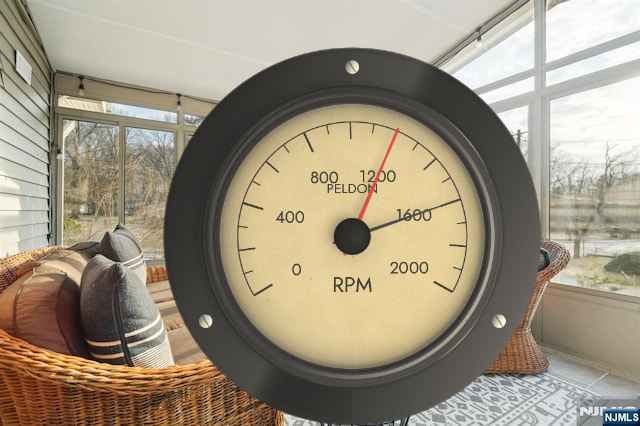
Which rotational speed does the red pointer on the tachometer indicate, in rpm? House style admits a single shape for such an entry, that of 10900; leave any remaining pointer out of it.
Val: 1200
